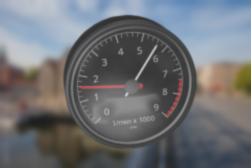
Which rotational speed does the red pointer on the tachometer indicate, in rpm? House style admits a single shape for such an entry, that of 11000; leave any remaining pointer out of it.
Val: 1600
